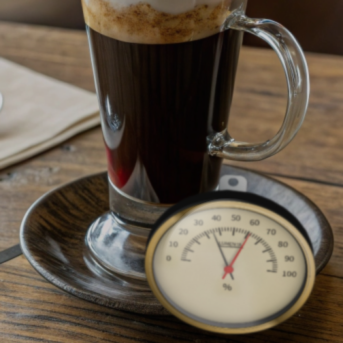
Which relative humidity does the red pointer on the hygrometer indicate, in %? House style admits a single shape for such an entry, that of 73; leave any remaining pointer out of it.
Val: 60
